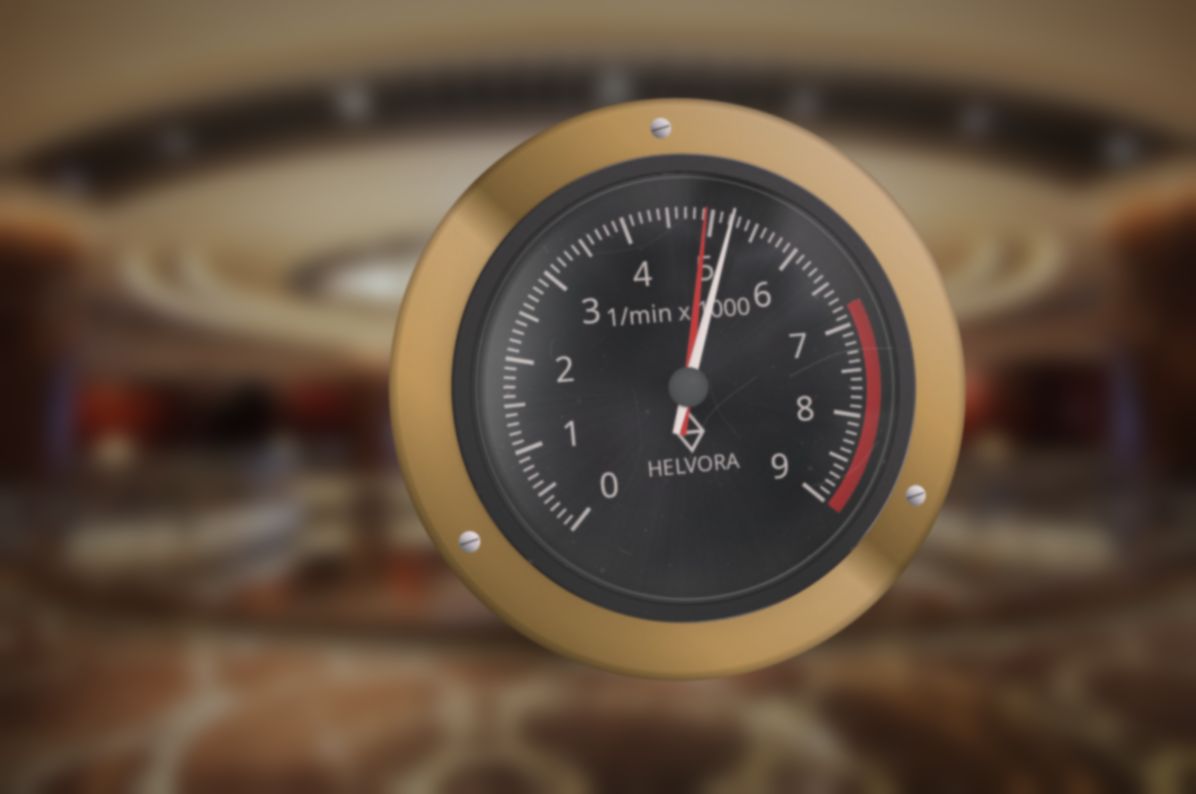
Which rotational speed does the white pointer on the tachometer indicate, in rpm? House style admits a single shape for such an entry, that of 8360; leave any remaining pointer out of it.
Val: 5200
